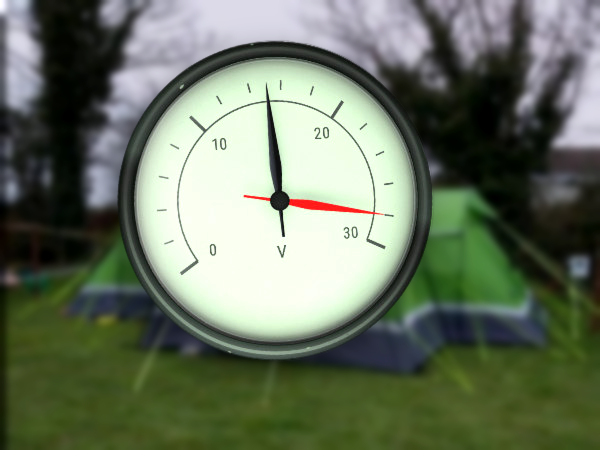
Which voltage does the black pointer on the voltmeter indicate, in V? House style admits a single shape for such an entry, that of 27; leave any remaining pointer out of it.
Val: 15
